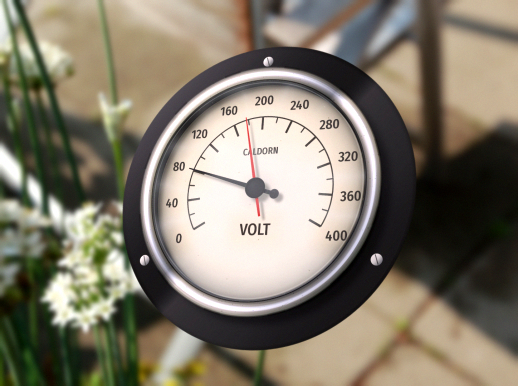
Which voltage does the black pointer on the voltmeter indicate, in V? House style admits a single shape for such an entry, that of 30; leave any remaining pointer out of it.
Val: 80
